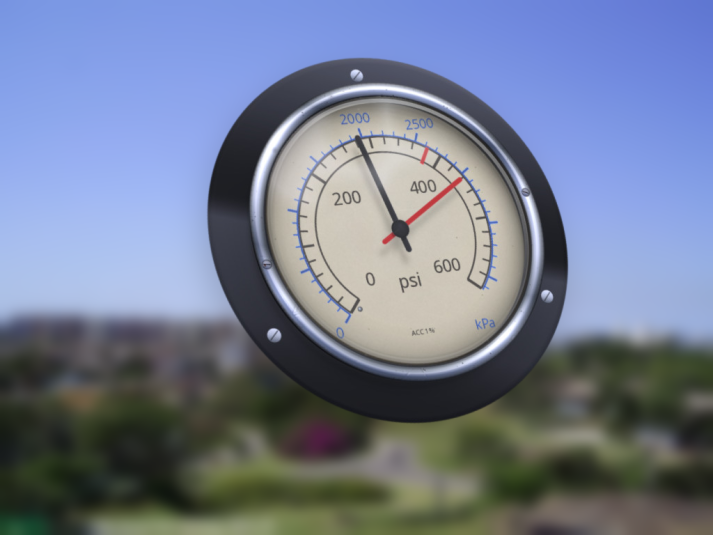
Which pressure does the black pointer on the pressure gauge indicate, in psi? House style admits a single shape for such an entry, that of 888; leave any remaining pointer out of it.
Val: 280
